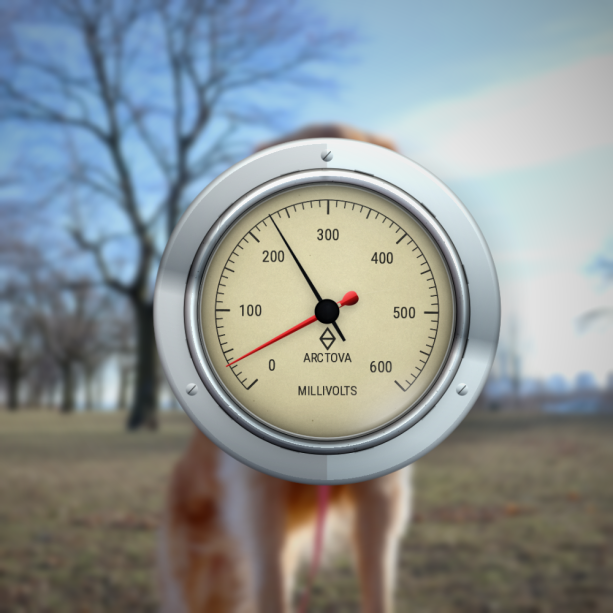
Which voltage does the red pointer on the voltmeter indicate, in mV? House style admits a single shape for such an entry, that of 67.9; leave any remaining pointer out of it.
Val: 35
